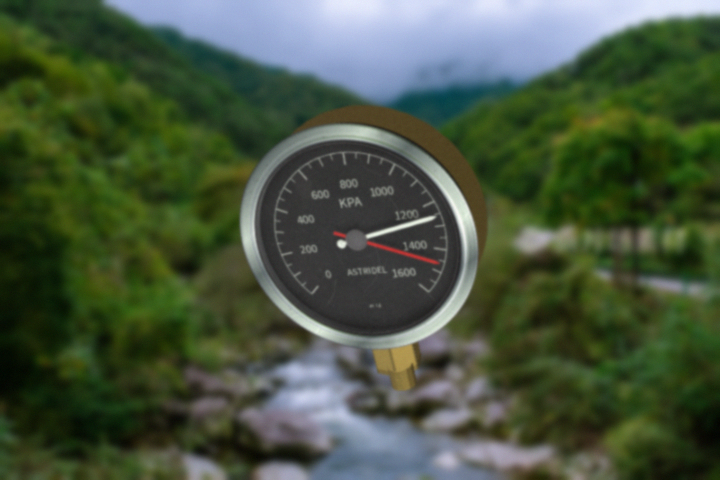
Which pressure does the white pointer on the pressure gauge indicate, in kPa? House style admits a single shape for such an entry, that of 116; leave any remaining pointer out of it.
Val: 1250
